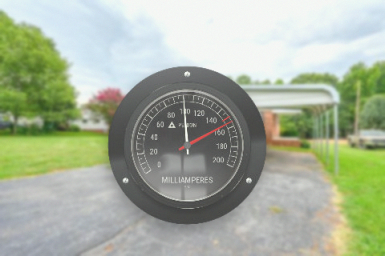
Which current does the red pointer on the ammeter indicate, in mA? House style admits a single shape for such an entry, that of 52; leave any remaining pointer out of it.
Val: 155
